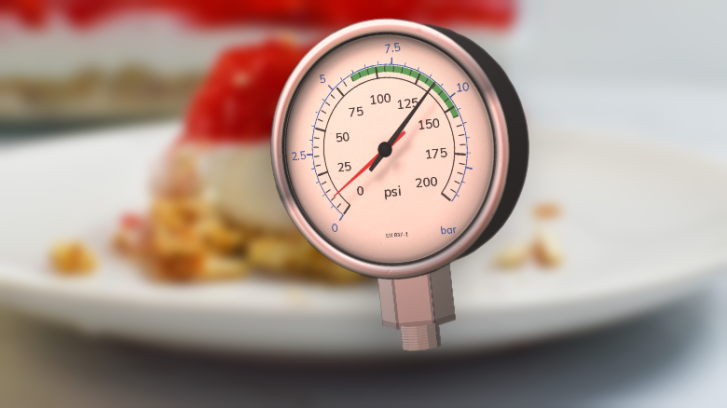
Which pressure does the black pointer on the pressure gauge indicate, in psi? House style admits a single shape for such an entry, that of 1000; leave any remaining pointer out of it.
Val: 135
